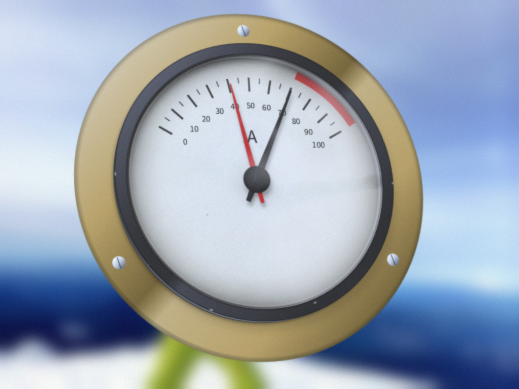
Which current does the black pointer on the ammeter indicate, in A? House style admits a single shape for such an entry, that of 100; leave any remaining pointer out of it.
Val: 70
